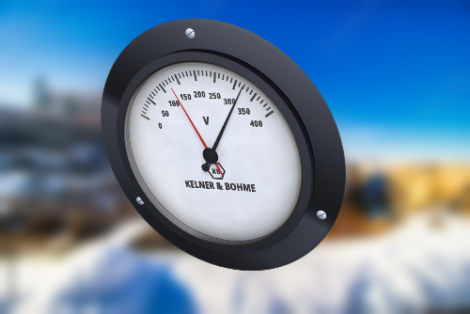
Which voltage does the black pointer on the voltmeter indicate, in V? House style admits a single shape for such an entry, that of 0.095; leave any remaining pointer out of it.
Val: 320
